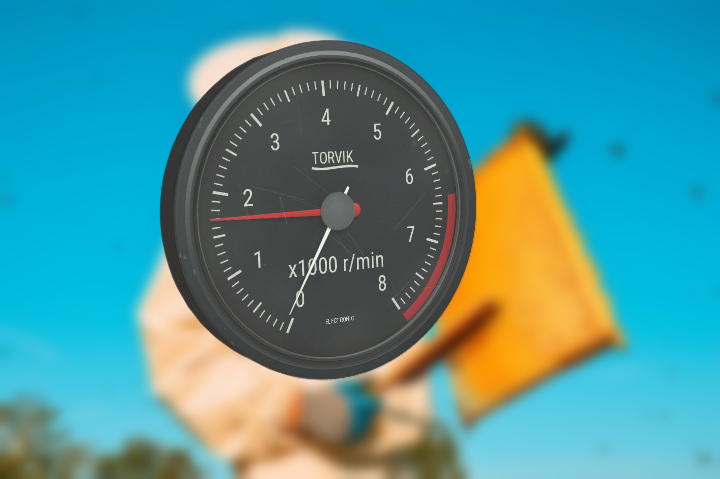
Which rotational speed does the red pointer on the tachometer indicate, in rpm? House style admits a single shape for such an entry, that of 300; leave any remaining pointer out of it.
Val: 1700
